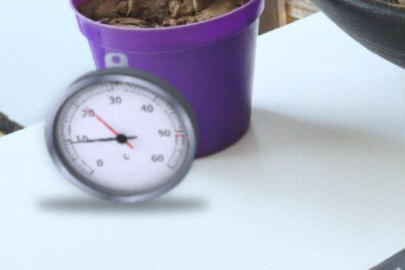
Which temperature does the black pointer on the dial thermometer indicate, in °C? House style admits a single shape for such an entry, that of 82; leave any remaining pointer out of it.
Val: 10
